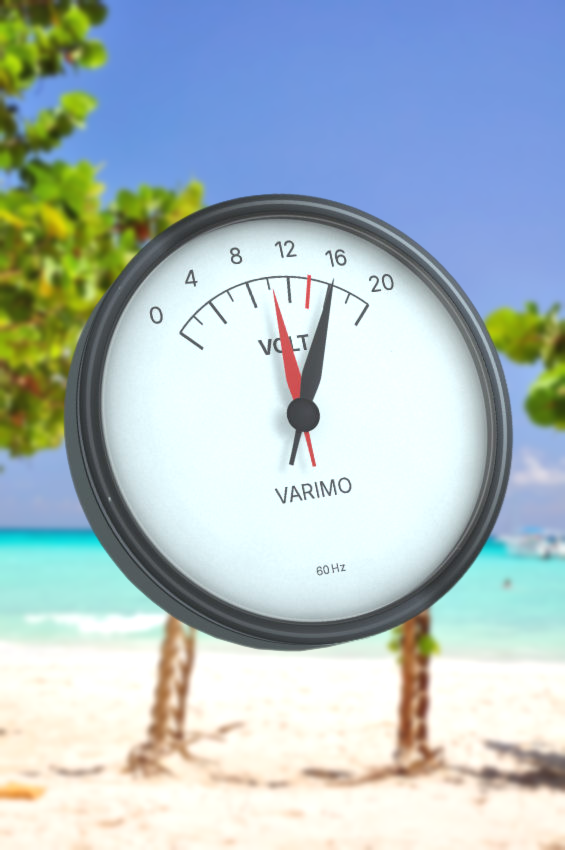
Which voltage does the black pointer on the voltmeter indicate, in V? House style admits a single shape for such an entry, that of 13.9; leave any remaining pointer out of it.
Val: 16
